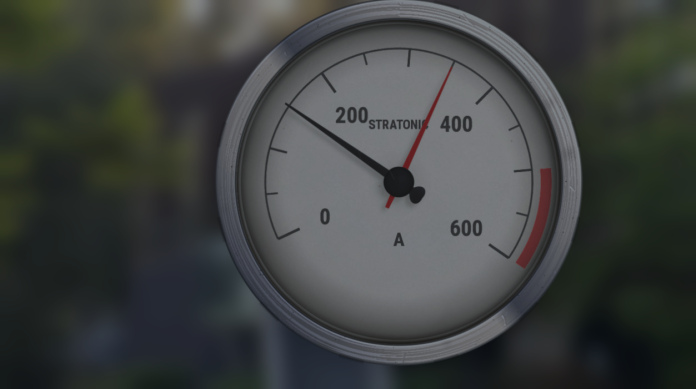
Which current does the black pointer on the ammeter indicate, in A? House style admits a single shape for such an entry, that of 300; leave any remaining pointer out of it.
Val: 150
